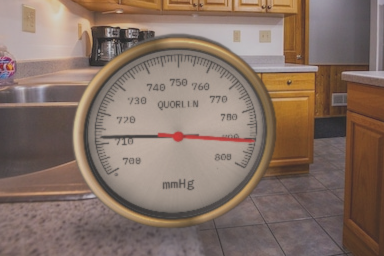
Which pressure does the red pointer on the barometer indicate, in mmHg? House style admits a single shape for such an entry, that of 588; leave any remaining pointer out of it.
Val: 790
